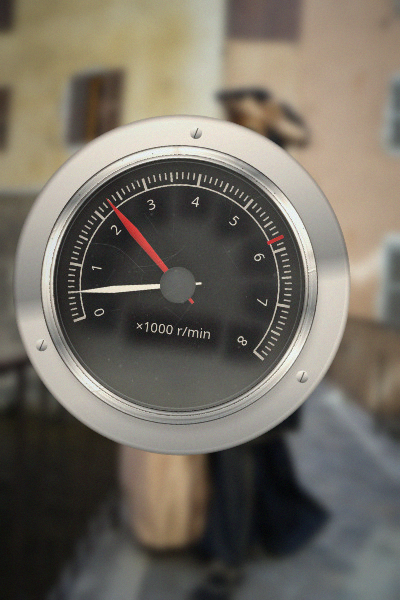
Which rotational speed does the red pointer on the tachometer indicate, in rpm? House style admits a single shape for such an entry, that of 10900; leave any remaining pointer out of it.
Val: 2300
